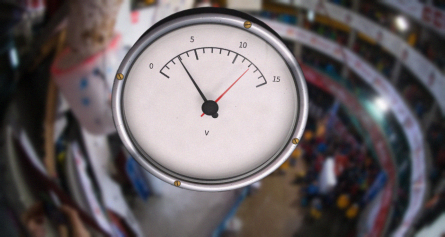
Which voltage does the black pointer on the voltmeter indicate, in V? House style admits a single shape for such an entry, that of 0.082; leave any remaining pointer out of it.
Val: 3
